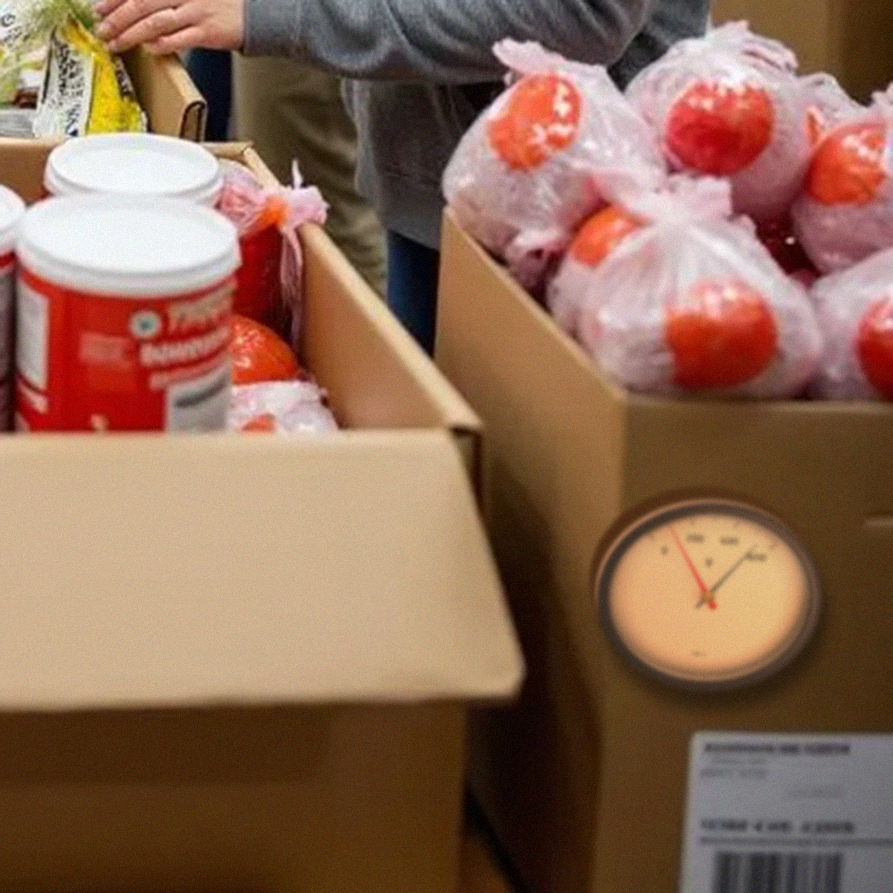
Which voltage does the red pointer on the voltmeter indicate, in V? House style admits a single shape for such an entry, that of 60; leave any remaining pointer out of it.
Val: 100
